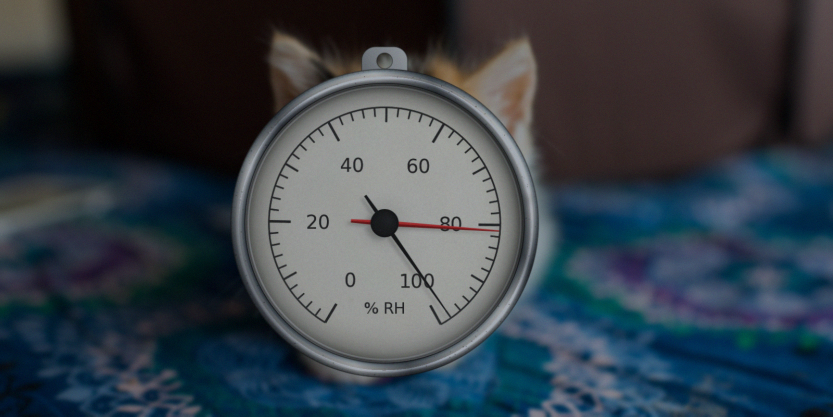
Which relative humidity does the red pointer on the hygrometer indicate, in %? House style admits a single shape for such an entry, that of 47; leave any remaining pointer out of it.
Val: 81
